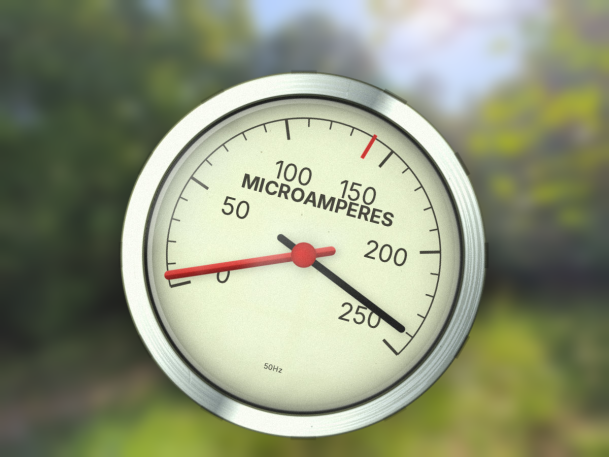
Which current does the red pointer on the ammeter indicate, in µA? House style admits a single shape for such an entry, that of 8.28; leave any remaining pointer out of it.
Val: 5
